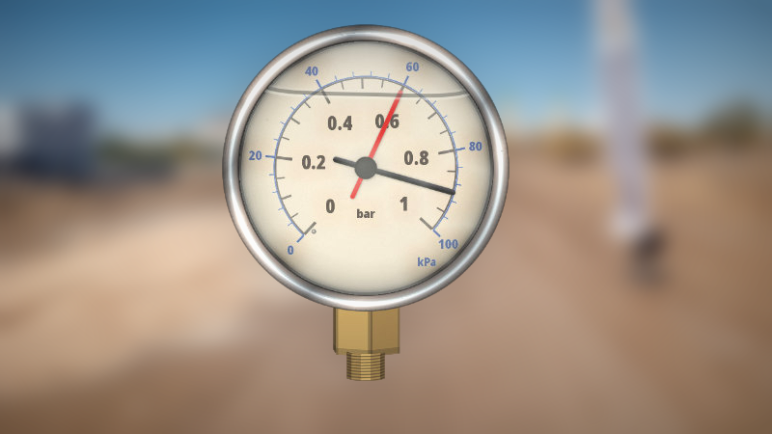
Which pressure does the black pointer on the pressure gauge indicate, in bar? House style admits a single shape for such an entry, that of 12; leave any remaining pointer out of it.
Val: 0.9
